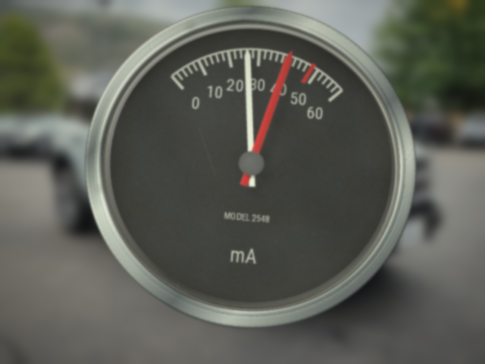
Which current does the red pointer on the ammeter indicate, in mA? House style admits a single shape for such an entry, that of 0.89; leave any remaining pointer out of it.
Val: 40
